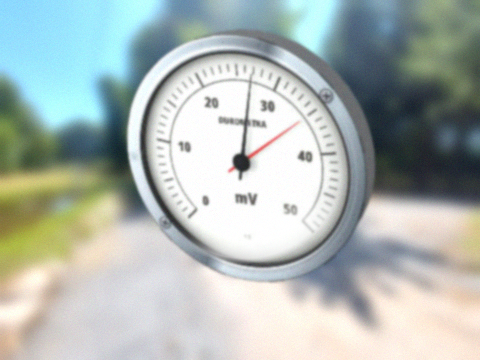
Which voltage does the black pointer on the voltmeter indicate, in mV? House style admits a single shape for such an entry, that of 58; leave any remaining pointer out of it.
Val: 27
